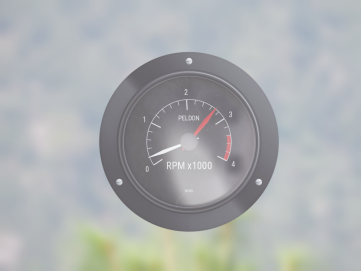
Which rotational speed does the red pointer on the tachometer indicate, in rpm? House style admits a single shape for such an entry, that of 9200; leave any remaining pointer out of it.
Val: 2700
